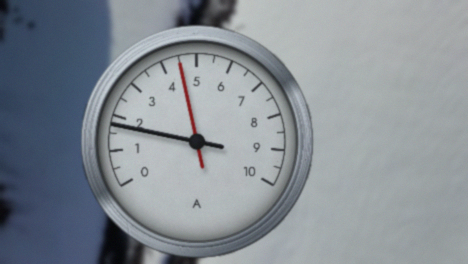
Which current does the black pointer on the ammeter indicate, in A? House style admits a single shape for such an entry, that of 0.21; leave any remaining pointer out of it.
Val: 1.75
